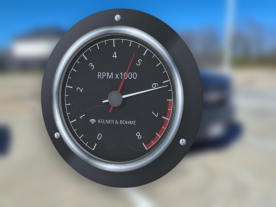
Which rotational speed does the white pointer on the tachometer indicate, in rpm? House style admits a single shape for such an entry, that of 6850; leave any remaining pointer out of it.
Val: 6125
